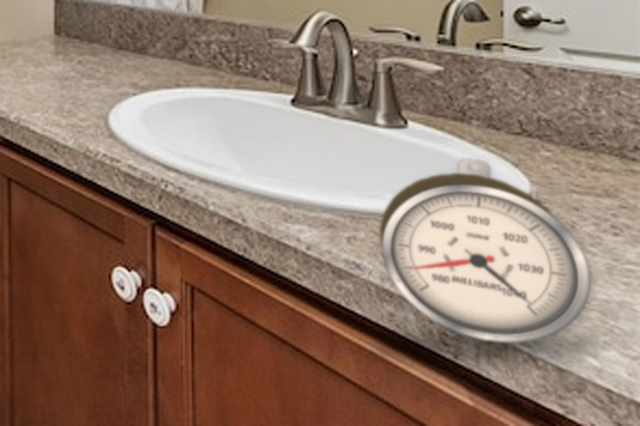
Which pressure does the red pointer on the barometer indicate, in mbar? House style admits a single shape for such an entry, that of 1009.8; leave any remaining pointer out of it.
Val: 985
